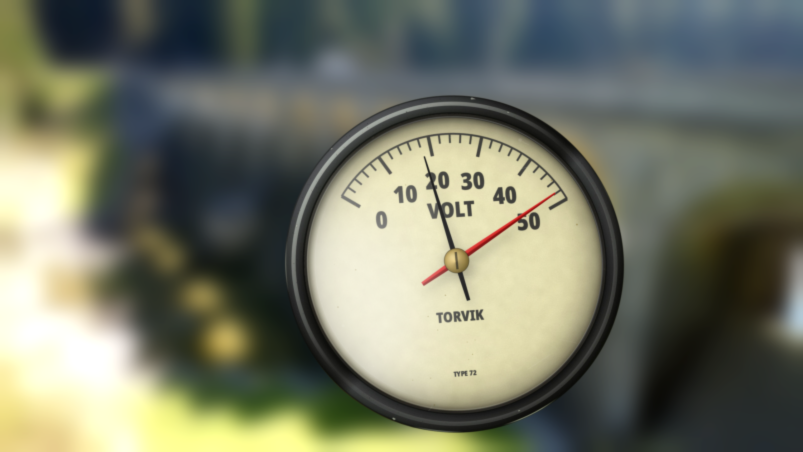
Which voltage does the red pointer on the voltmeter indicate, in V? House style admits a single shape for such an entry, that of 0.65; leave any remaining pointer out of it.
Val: 48
